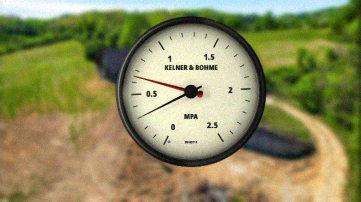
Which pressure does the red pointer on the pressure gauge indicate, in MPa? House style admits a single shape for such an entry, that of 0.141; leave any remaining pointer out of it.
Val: 0.65
